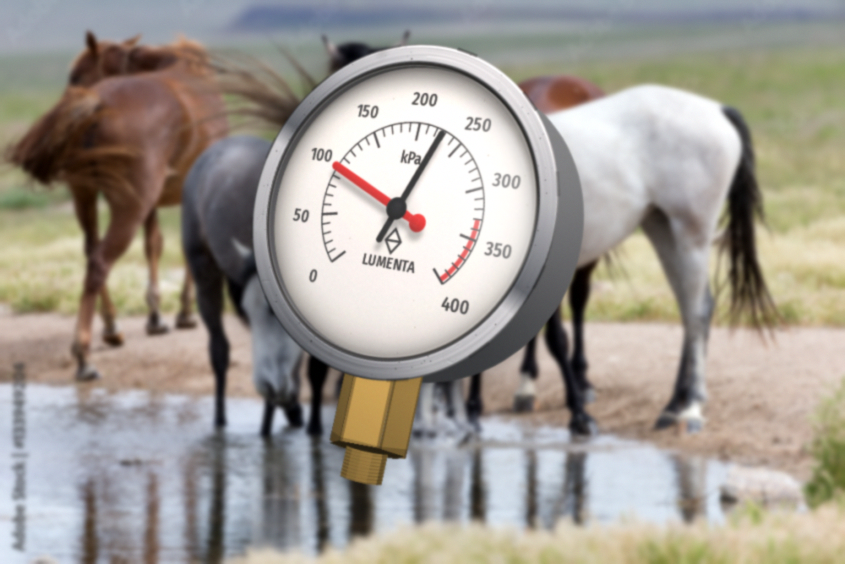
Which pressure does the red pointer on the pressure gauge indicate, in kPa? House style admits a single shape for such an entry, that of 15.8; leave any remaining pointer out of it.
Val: 100
